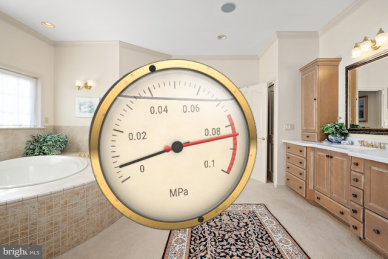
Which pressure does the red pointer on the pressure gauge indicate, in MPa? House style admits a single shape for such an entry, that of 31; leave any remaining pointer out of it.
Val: 0.084
